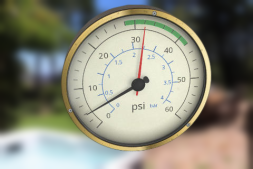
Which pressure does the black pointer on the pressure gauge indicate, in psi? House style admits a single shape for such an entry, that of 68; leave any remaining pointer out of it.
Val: 4
